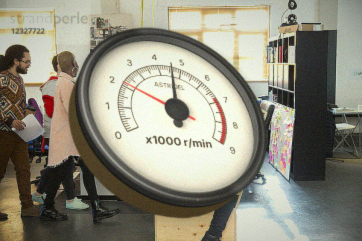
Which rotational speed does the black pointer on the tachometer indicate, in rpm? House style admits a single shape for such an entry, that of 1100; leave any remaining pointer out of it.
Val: 4500
